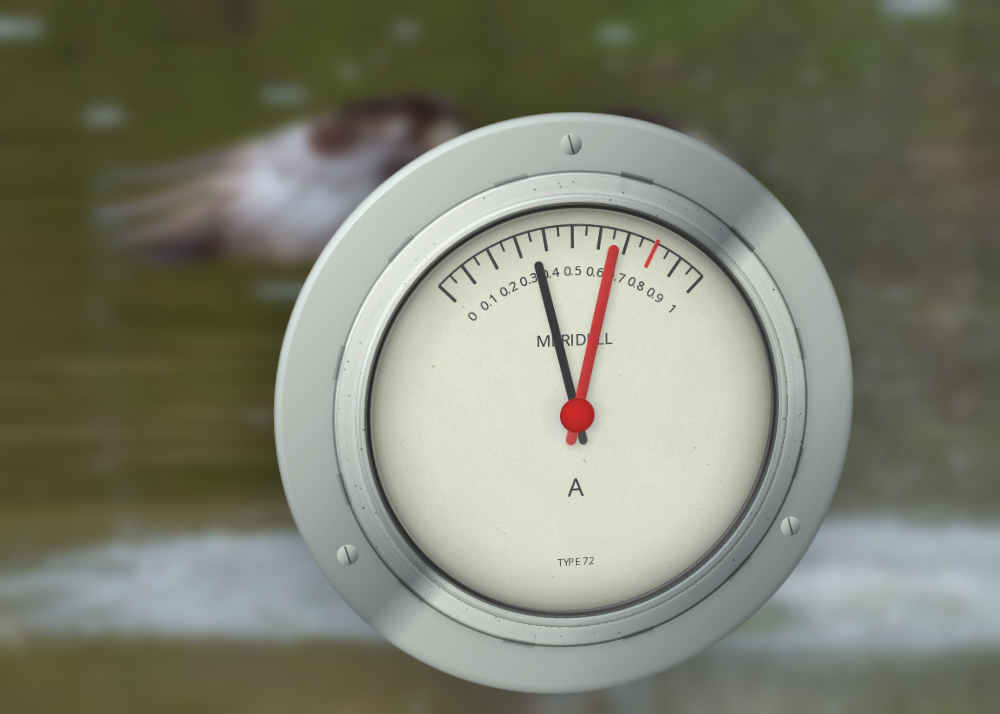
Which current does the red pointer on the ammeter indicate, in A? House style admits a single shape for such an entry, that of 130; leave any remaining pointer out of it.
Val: 0.65
